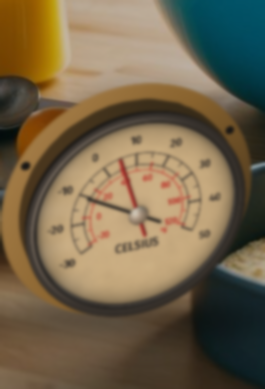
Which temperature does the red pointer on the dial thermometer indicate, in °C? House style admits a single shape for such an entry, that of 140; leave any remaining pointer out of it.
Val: 5
